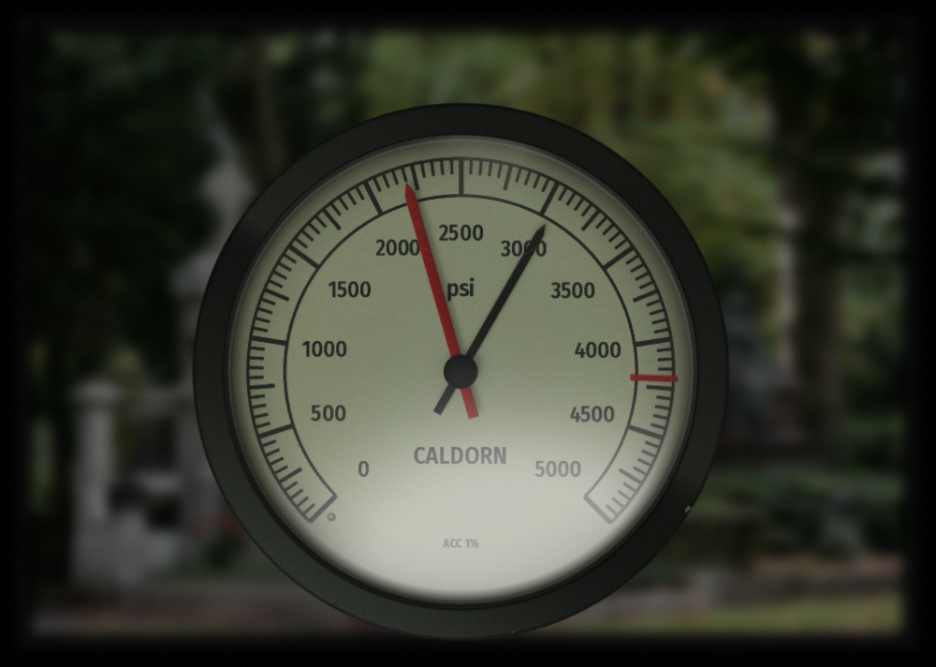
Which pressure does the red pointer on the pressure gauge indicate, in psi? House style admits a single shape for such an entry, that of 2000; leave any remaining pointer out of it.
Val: 2200
